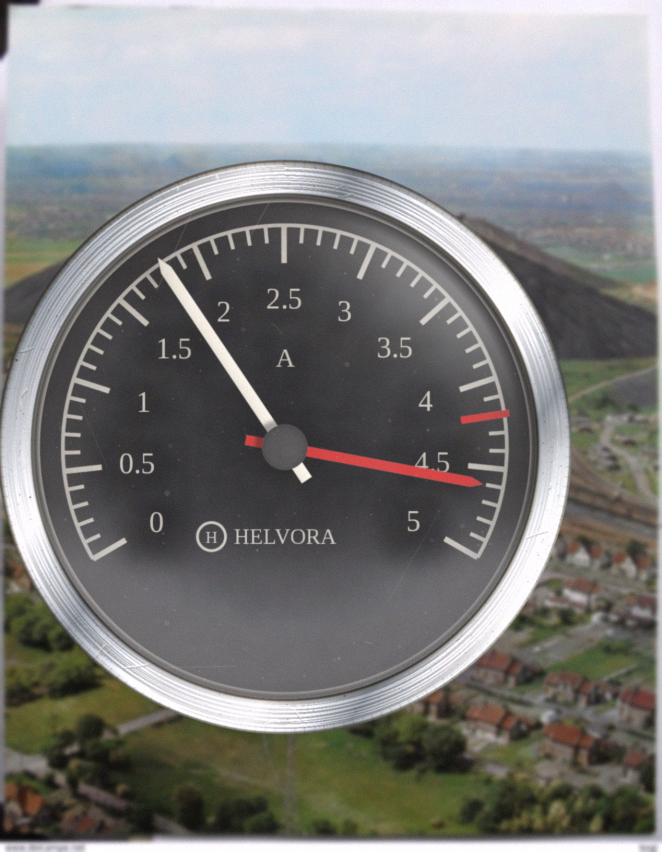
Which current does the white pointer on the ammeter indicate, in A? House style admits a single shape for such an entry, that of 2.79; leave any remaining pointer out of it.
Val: 1.8
